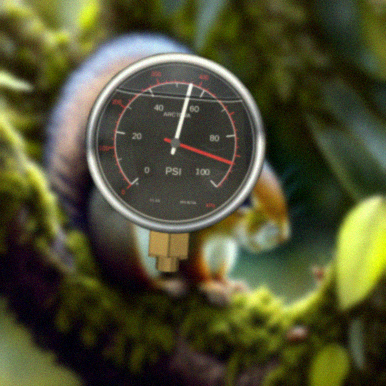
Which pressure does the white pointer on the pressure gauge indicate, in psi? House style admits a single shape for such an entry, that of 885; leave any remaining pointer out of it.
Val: 55
